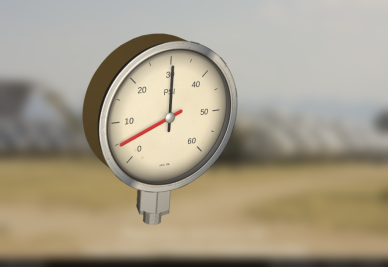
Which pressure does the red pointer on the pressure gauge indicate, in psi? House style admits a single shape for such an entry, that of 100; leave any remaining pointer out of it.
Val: 5
